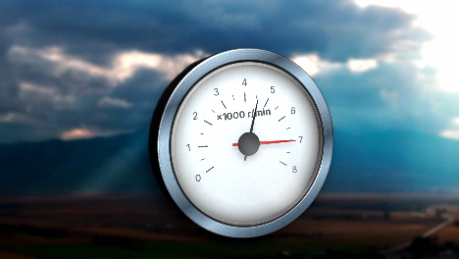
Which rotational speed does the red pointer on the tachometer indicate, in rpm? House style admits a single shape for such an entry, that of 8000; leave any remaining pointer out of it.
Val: 7000
